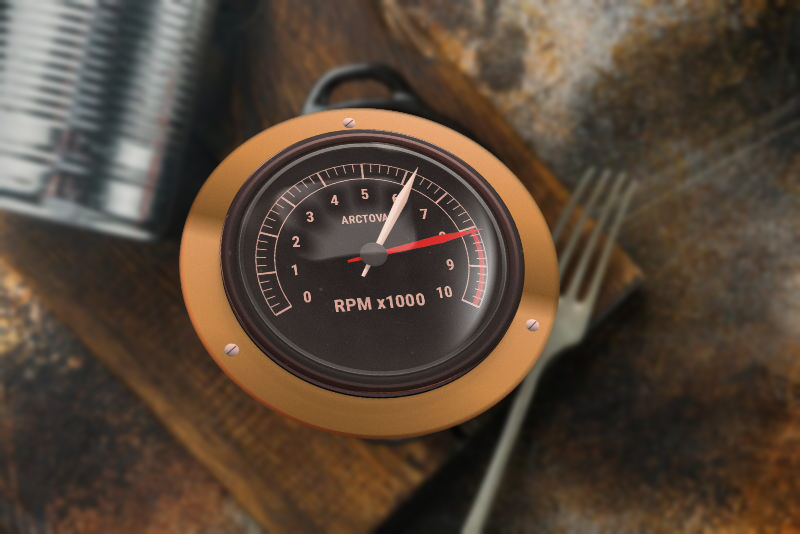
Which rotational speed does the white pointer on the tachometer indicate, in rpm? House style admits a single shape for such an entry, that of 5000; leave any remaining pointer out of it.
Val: 6200
